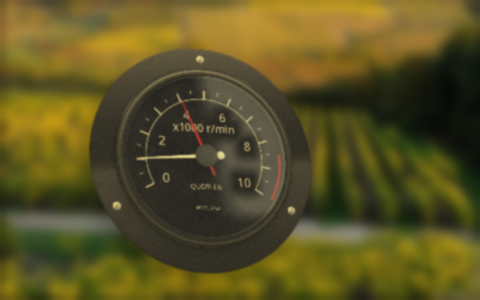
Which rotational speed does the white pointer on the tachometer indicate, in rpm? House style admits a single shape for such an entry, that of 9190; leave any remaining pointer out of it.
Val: 1000
